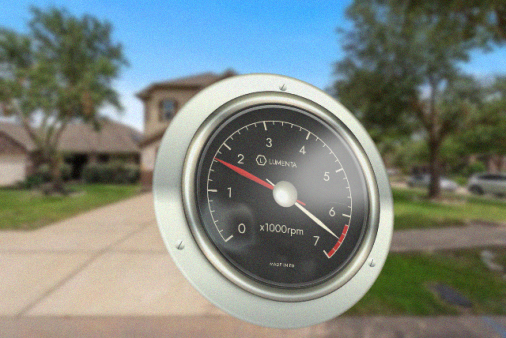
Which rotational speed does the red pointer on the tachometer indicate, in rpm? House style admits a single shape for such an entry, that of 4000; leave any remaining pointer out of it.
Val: 1600
